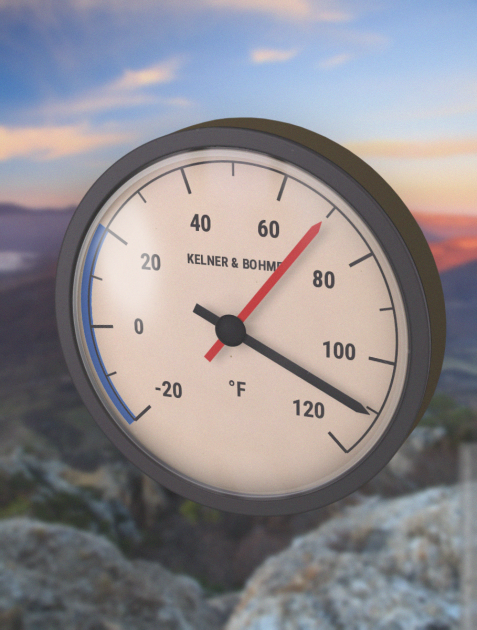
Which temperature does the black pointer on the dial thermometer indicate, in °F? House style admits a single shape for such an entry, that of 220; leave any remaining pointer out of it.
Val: 110
